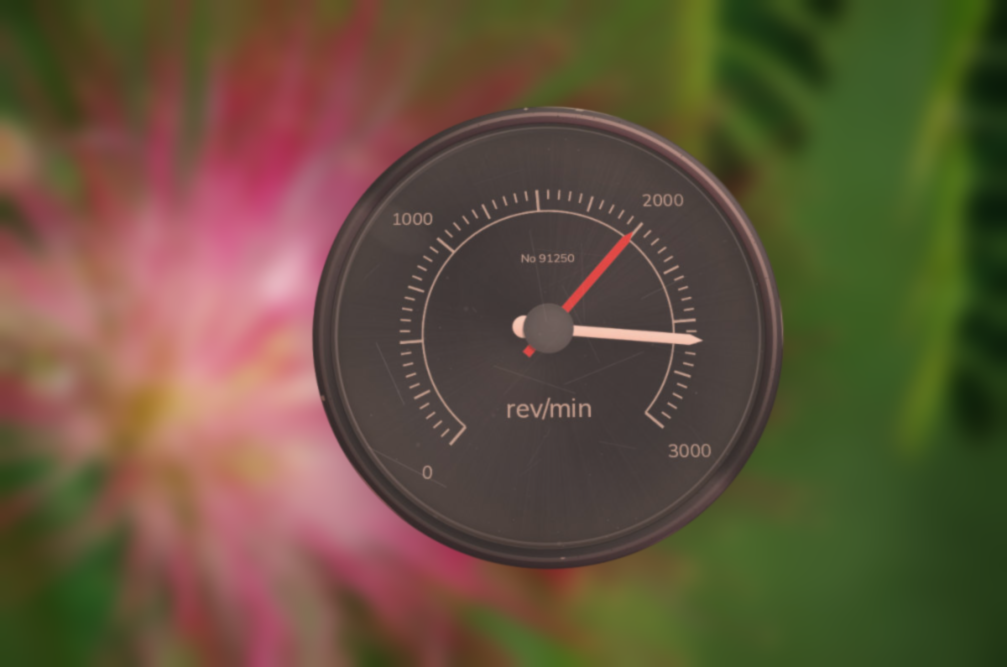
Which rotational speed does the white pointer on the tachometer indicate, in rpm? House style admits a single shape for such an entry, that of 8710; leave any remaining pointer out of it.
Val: 2600
